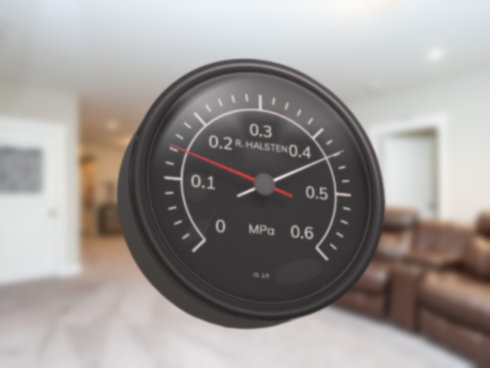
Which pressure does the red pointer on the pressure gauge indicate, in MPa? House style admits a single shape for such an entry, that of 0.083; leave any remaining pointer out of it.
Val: 0.14
